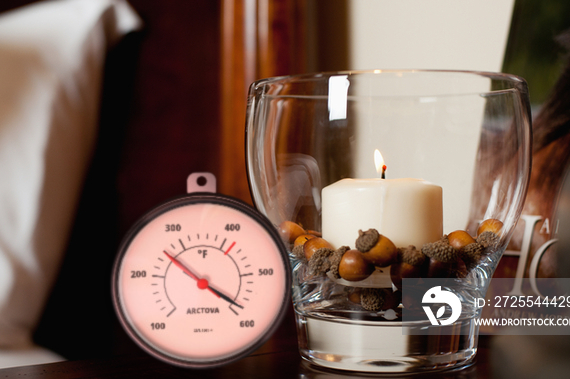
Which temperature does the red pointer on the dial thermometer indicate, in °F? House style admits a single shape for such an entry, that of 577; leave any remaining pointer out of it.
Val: 260
